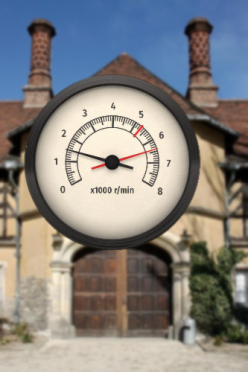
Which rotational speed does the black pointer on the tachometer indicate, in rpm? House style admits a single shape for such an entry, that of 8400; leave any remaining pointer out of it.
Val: 1500
